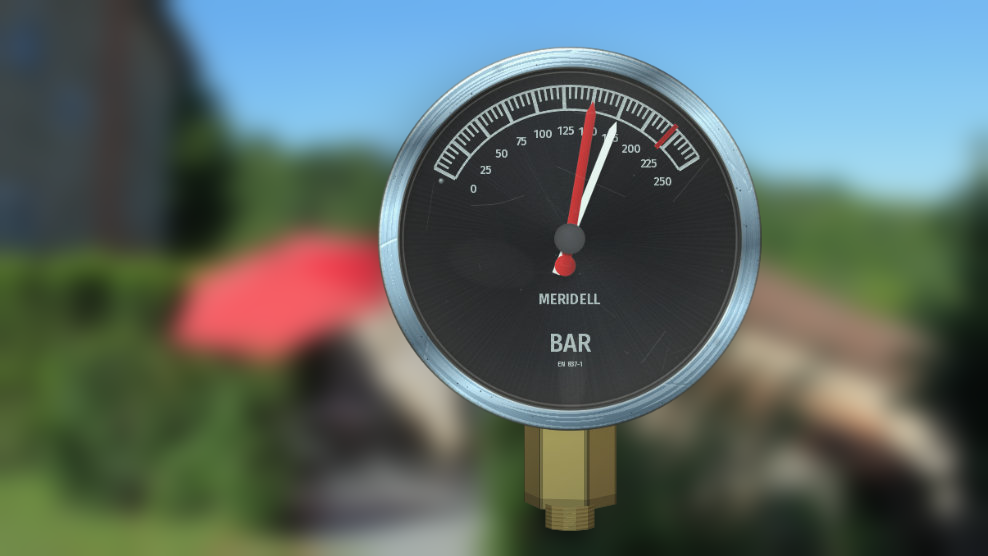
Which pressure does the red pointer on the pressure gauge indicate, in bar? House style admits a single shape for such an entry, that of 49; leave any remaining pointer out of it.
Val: 150
